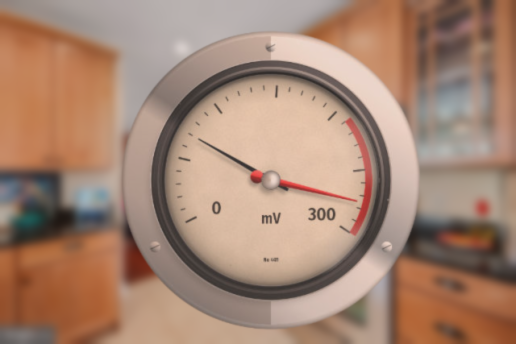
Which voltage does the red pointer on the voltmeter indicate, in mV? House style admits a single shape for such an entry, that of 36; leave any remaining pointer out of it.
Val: 275
